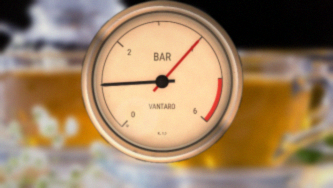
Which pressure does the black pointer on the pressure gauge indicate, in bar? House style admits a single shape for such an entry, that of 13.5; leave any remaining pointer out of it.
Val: 1
